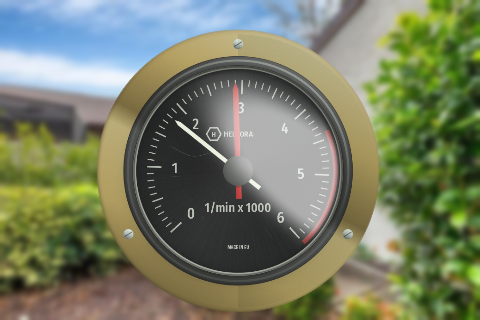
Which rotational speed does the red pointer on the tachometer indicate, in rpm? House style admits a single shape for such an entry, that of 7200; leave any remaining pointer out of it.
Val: 2900
